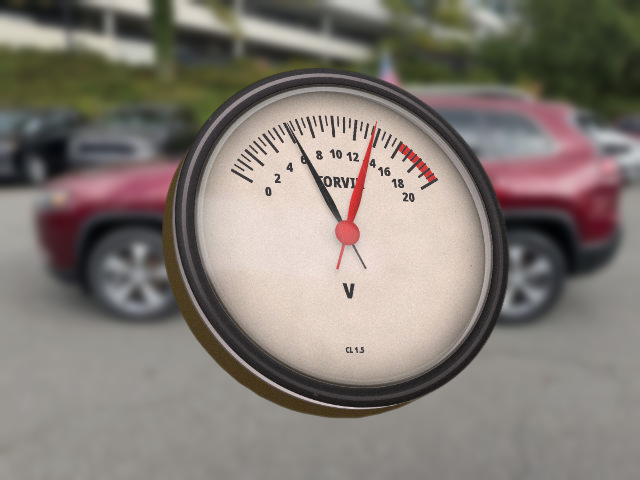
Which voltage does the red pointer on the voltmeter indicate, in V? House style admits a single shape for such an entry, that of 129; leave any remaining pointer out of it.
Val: 13.5
